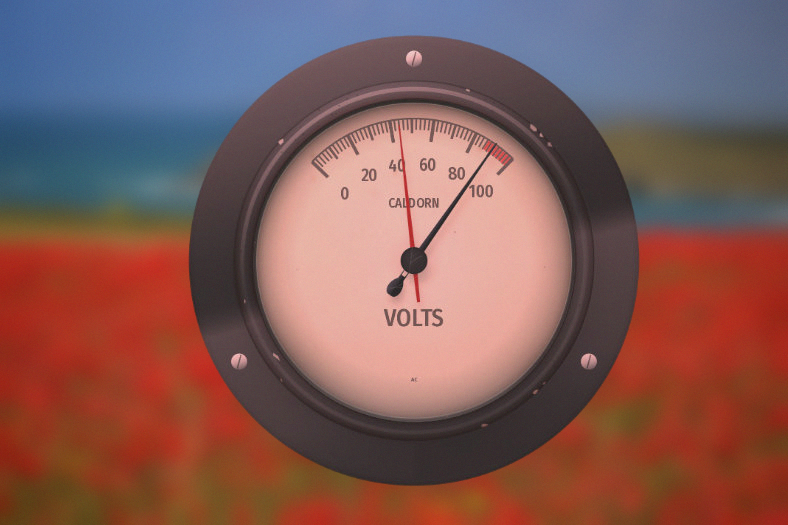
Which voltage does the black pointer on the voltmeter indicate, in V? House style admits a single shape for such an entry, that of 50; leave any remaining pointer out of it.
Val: 90
